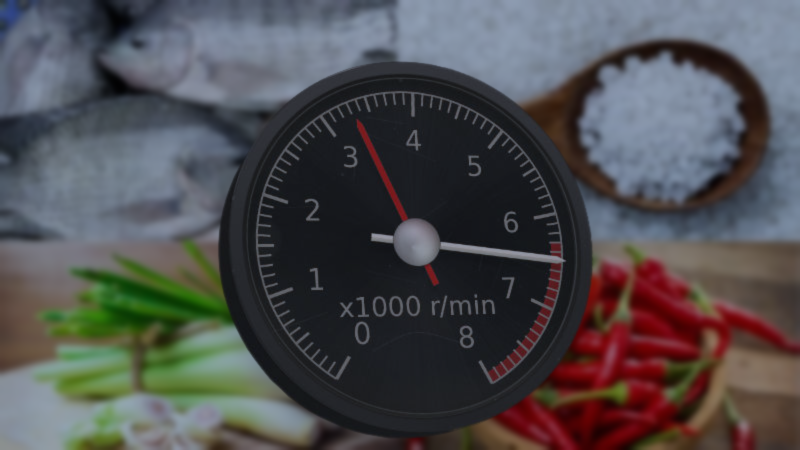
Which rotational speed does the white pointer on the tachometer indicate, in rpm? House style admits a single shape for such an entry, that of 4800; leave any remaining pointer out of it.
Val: 6500
